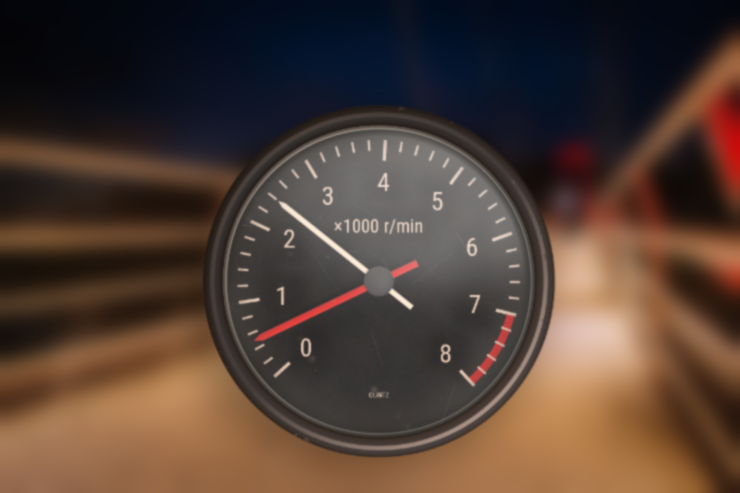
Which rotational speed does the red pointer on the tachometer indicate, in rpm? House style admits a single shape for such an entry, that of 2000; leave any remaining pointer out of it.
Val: 500
